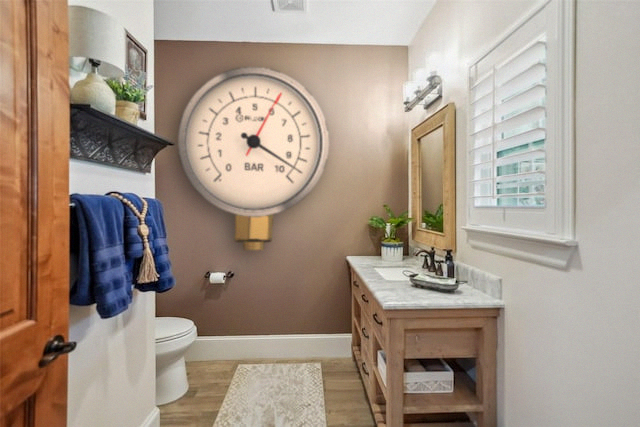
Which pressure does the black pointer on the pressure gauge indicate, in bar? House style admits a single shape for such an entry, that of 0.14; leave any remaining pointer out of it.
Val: 9.5
